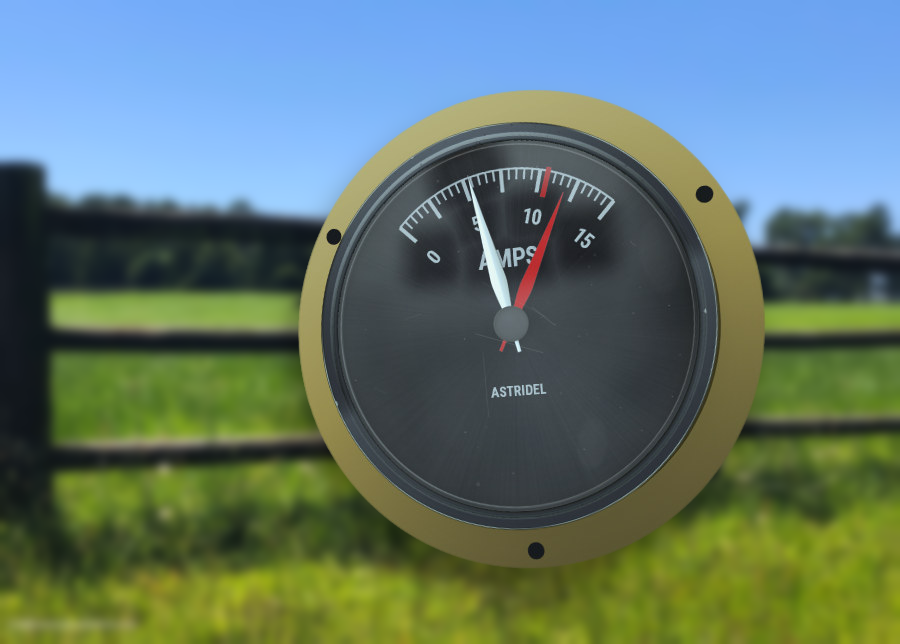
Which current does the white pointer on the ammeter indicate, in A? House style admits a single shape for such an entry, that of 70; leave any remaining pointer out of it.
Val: 5.5
